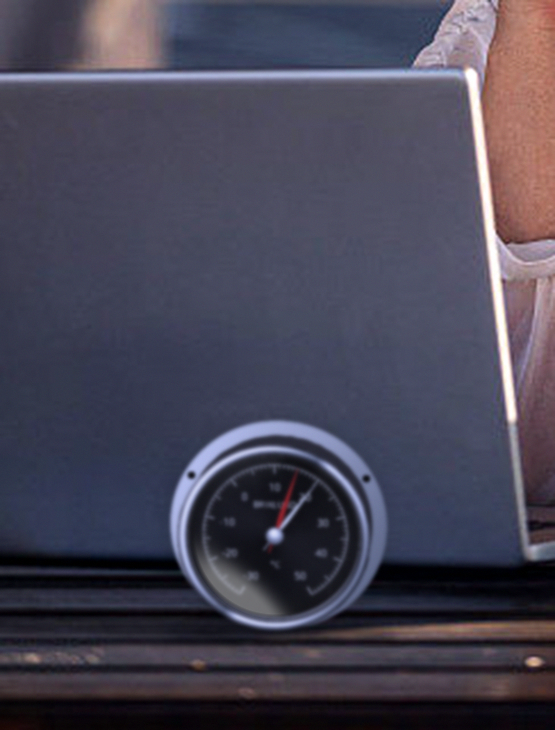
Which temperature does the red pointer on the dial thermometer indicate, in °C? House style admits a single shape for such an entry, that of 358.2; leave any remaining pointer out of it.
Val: 15
